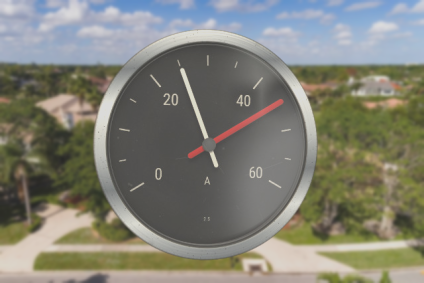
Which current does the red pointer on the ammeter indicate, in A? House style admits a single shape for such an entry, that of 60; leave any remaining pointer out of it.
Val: 45
